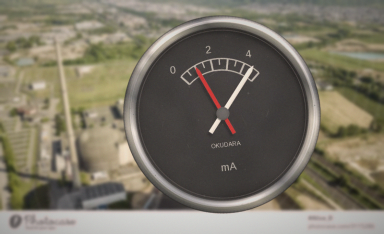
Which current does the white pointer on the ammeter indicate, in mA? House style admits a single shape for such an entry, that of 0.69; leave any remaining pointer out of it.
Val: 4.5
